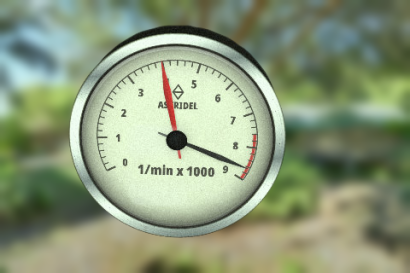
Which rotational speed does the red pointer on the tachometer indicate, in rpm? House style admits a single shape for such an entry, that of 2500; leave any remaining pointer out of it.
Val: 4000
